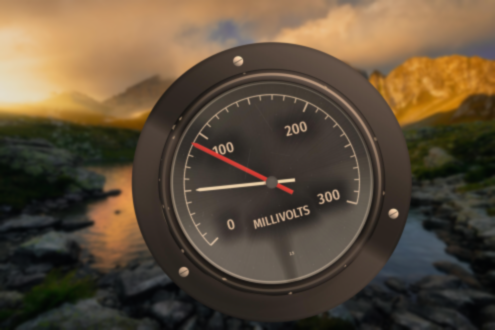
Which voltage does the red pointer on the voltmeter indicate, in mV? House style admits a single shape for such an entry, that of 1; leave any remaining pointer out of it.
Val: 90
